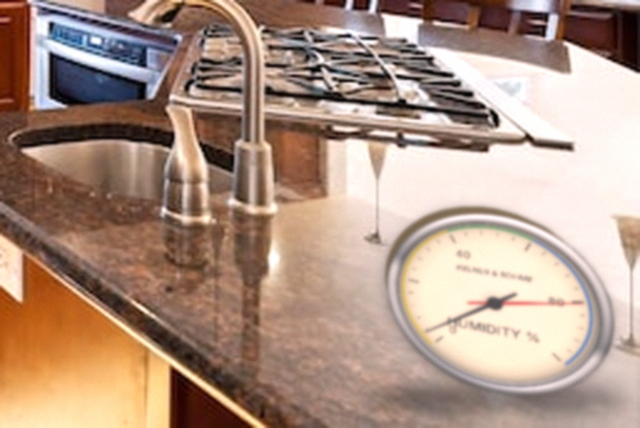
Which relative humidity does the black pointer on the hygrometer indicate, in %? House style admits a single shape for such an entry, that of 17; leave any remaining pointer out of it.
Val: 4
